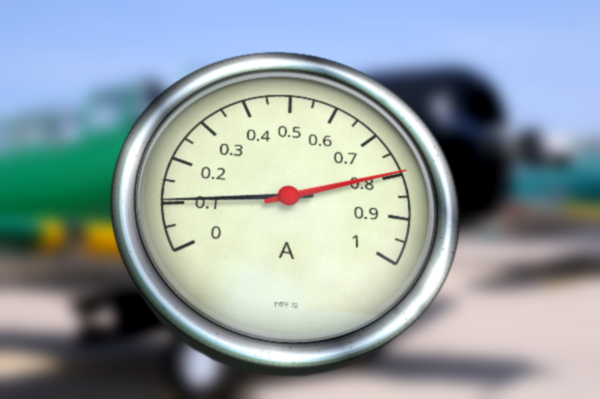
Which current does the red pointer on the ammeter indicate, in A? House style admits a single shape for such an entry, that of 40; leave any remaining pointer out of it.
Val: 0.8
